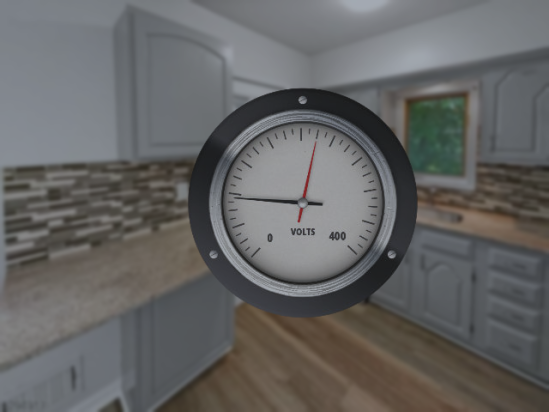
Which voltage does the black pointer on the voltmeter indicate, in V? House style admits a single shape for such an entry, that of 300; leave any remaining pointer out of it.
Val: 75
